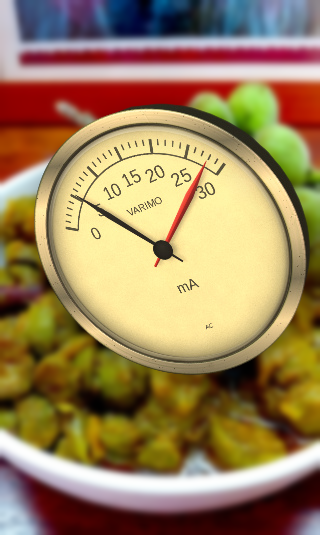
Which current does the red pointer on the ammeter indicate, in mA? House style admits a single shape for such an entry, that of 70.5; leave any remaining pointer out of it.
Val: 28
